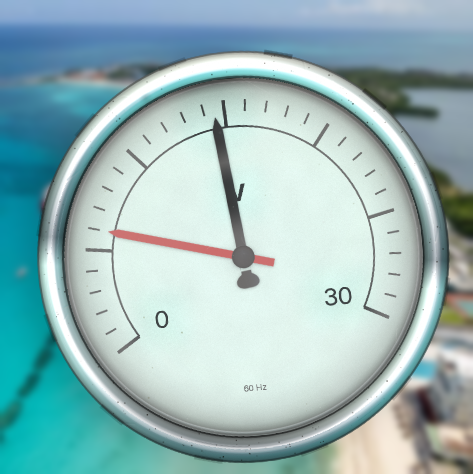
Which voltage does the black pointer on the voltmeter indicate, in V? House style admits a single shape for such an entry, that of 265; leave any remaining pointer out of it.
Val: 14.5
